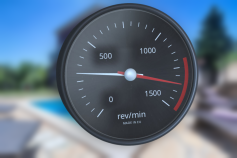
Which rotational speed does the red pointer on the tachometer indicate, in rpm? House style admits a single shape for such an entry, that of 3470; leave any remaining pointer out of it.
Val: 1350
